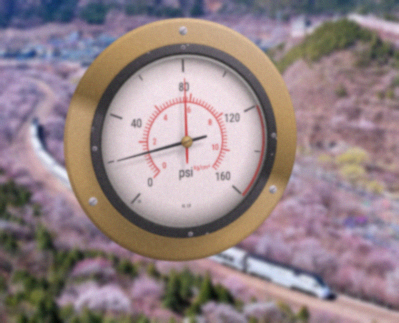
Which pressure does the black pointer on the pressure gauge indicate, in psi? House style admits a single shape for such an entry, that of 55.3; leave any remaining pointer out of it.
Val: 20
